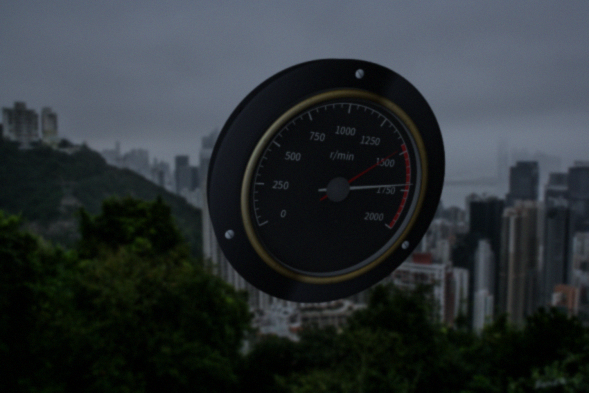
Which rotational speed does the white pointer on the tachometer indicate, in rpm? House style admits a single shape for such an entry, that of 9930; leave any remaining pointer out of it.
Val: 1700
